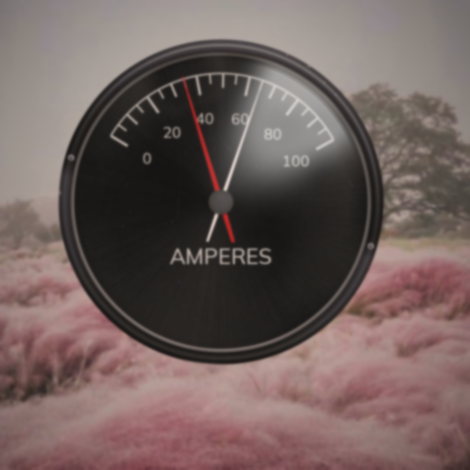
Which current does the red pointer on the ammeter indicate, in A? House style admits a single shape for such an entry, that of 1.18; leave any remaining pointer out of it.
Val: 35
